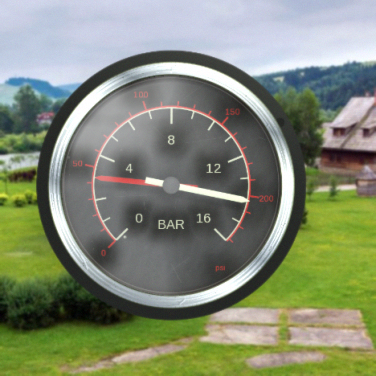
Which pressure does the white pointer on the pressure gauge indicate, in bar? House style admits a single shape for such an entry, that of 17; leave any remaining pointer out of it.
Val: 14
